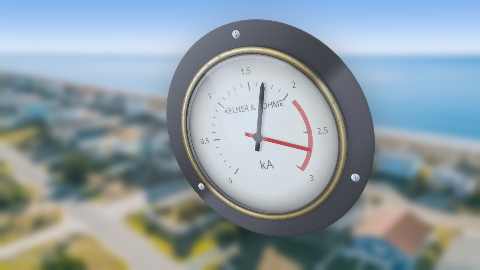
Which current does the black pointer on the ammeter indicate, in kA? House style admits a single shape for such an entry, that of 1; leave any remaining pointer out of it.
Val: 1.7
